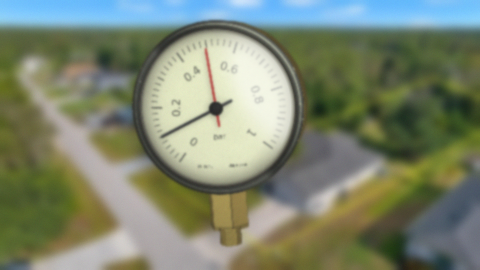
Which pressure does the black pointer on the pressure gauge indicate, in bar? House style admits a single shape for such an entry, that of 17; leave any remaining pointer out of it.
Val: 0.1
